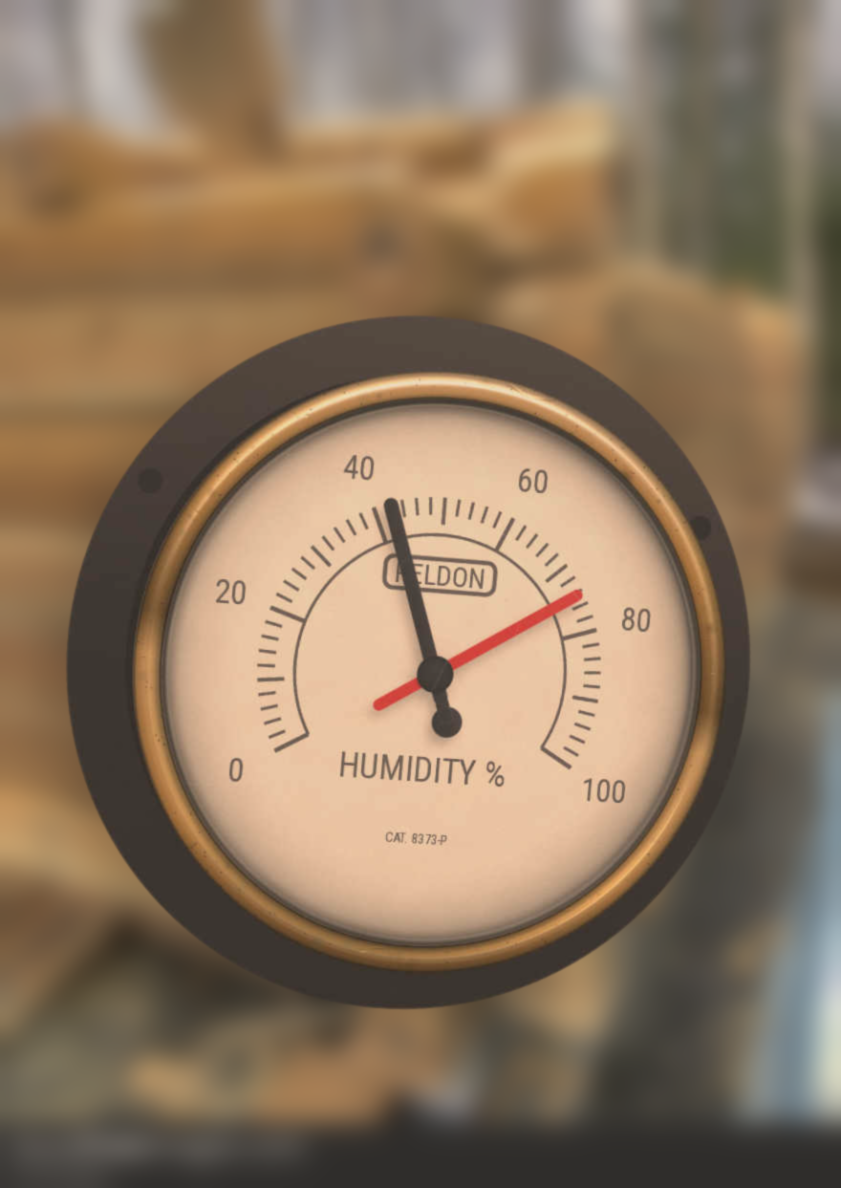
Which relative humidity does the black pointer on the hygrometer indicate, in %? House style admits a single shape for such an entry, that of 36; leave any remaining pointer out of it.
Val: 42
